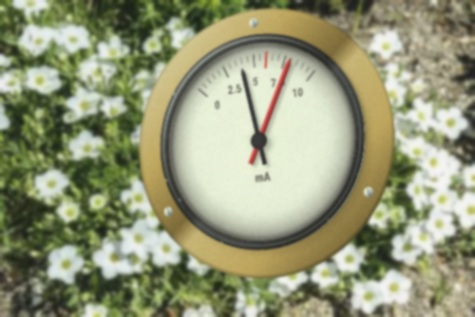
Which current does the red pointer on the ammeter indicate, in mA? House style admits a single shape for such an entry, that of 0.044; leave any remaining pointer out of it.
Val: 8
